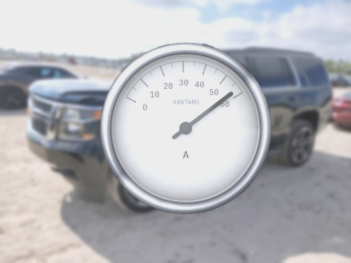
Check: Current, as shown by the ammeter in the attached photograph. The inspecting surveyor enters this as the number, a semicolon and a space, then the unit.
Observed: 57.5; A
